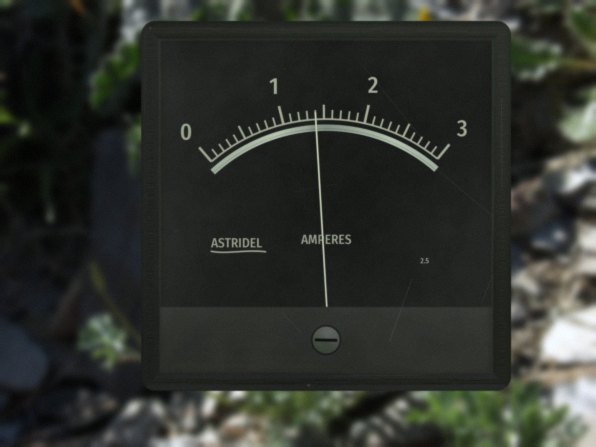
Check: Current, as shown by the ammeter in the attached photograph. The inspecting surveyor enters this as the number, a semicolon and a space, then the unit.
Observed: 1.4; A
